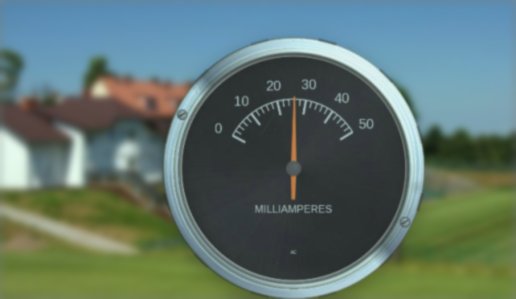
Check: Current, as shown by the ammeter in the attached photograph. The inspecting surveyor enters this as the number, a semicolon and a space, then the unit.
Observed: 26; mA
